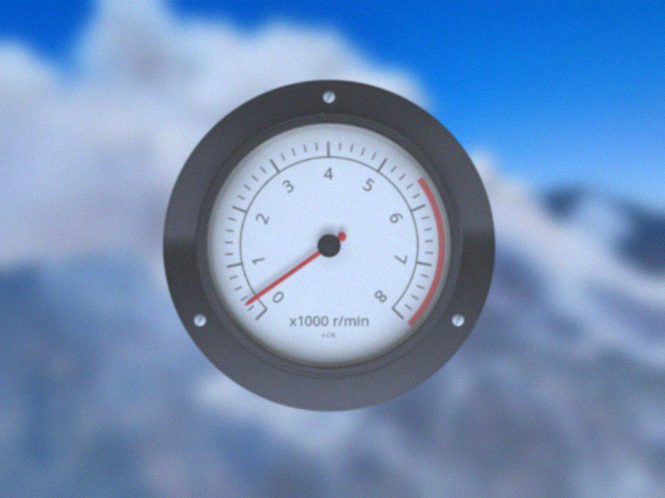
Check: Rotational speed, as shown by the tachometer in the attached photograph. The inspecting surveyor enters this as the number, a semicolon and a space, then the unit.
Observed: 300; rpm
